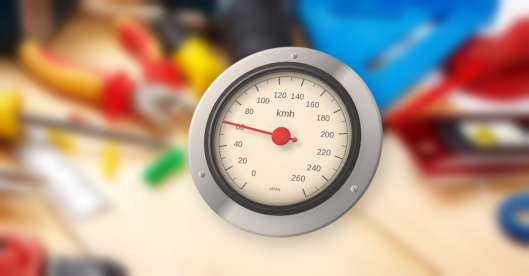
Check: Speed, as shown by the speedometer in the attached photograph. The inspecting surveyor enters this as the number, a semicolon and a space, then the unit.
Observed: 60; km/h
